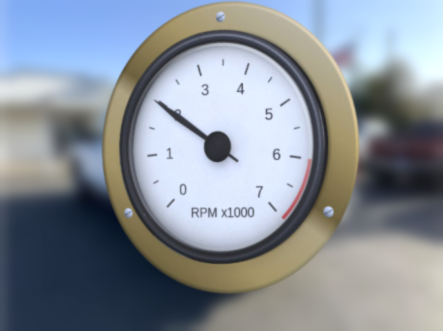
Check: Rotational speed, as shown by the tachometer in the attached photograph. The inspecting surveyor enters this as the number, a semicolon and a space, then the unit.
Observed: 2000; rpm
